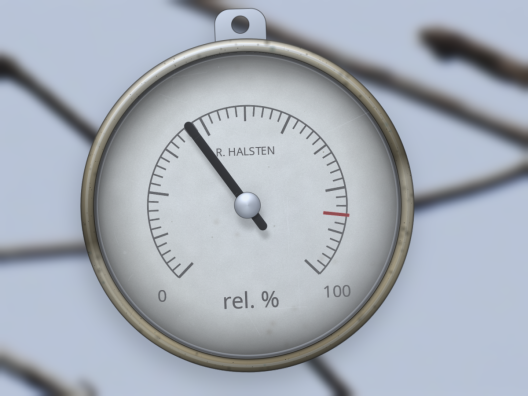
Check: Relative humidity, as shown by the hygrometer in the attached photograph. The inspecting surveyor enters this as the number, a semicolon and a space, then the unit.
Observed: 37; %
